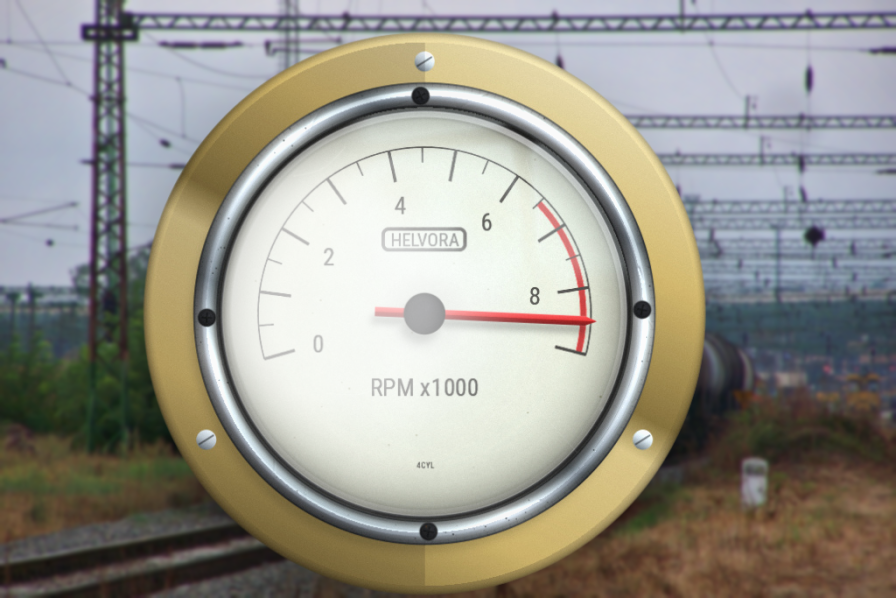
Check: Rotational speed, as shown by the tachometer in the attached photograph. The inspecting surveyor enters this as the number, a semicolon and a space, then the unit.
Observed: 8500; rpm
